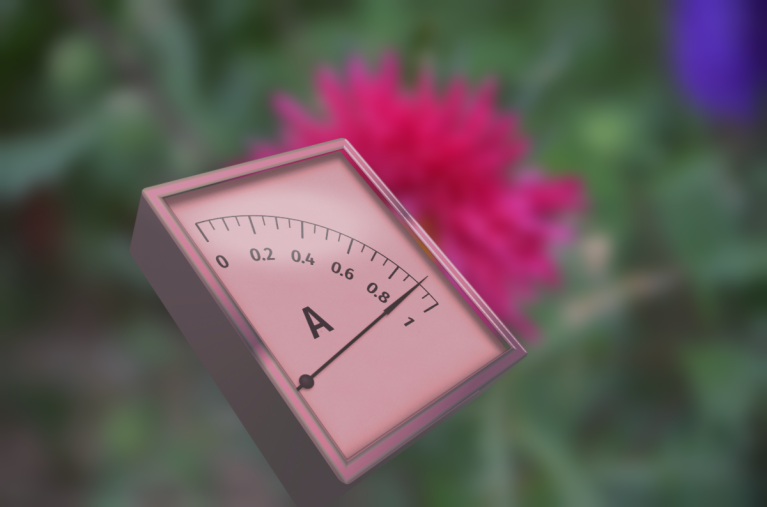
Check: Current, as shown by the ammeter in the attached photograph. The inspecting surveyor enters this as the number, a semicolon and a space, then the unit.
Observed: 0.9; A
